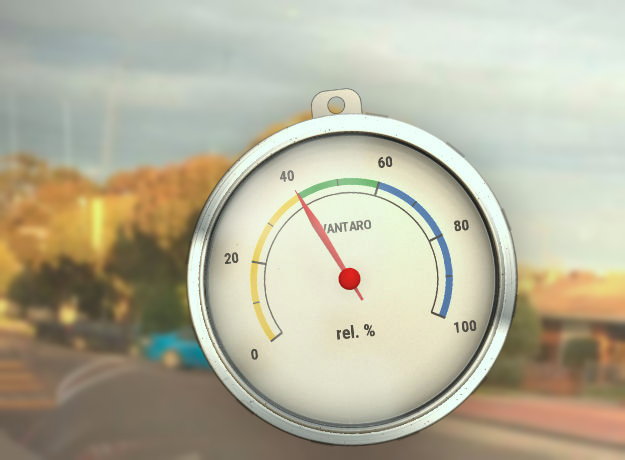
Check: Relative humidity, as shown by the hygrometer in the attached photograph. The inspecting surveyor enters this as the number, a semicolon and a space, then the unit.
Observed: 40; %
